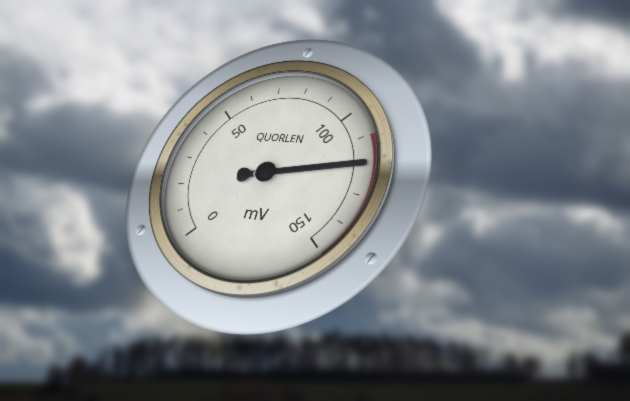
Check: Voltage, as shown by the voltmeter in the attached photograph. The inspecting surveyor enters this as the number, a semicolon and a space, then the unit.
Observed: 120; mV
